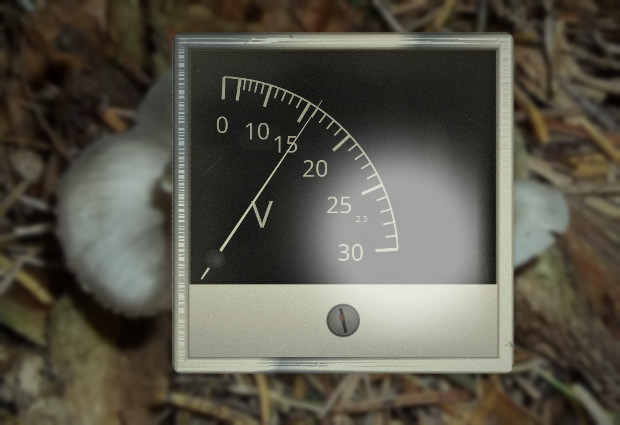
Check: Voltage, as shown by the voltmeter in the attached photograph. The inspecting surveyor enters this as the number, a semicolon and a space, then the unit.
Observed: 16; V
